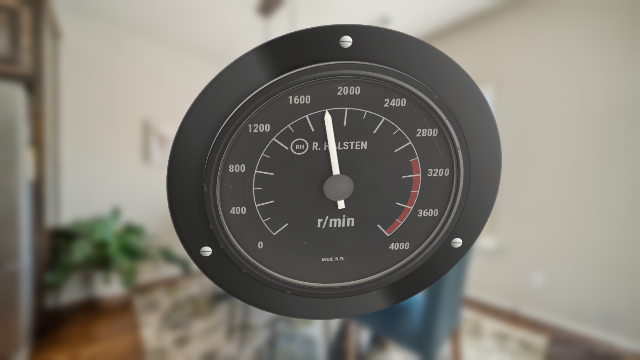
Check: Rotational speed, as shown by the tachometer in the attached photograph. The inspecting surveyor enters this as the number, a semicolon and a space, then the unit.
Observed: 1800; rpm
